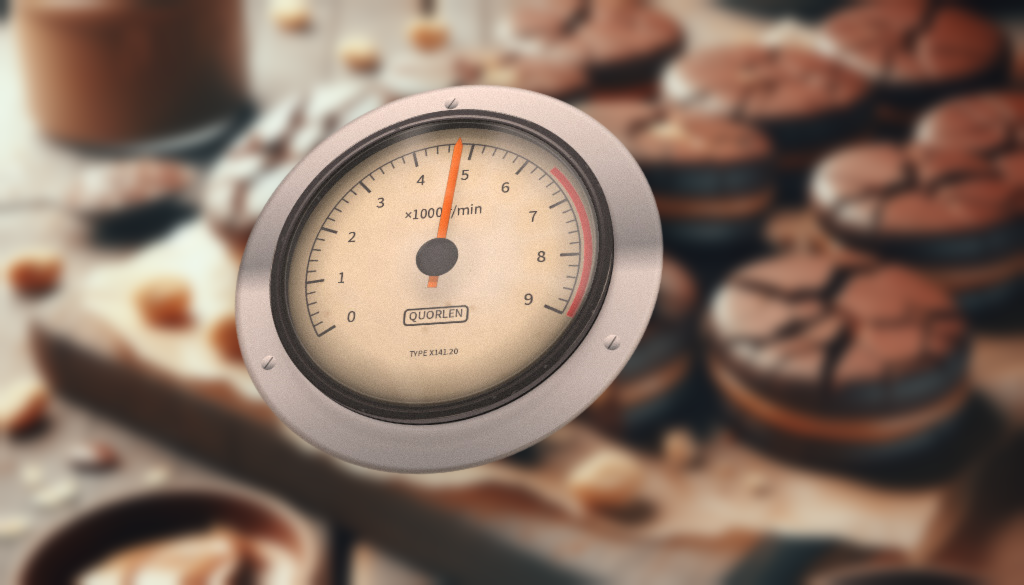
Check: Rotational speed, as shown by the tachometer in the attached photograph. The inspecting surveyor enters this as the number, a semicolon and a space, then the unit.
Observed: 4800; rpm
